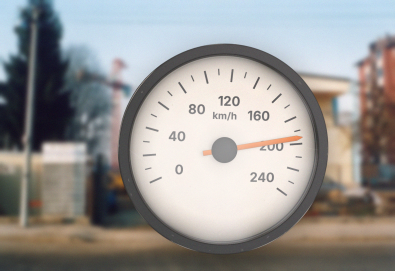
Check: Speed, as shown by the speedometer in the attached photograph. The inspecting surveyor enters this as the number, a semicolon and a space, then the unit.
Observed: 195; km/h
